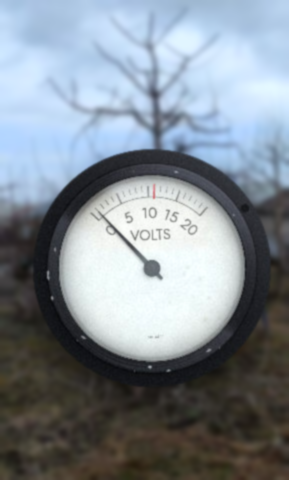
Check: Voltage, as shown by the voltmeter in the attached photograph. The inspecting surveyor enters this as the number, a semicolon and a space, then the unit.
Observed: 1; V
